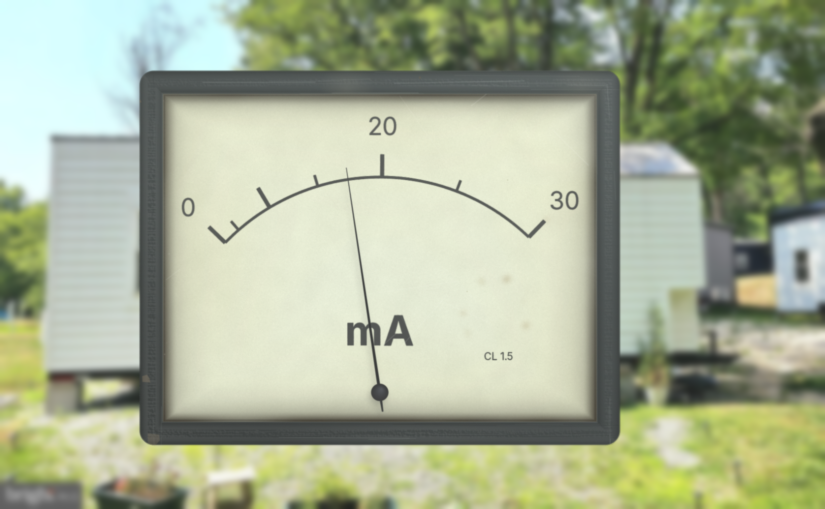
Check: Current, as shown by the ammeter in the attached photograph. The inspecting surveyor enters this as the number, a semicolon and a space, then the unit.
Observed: 17.5; mA
